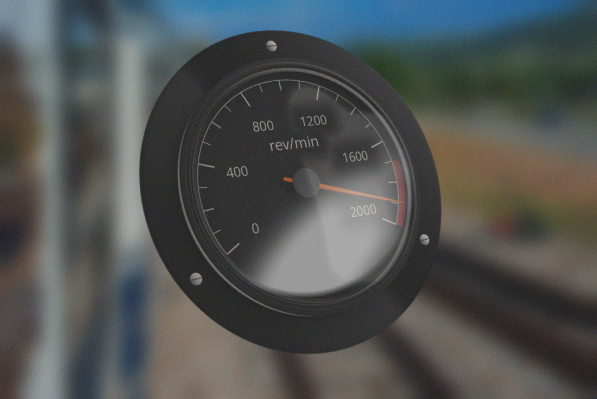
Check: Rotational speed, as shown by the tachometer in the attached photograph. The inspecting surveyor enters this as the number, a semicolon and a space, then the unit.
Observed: 1900; rpm
